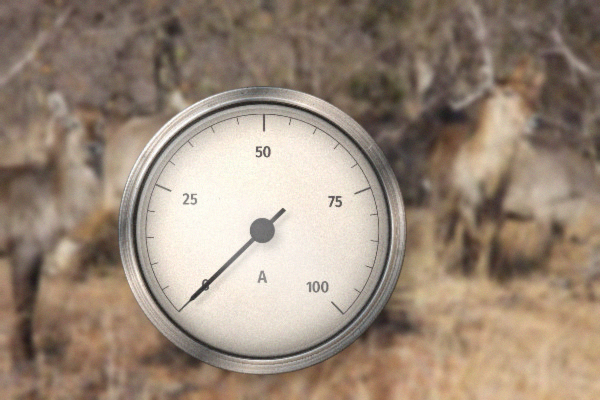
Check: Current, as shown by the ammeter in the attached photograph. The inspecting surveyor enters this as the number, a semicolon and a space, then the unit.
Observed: 0; A
